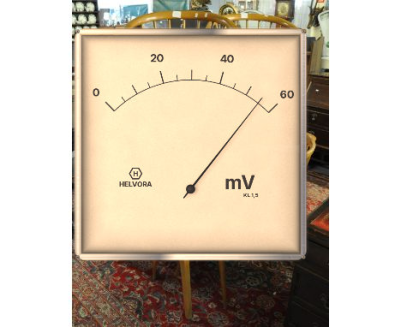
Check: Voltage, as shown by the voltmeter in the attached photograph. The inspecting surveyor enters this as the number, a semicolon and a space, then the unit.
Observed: 55; mV
